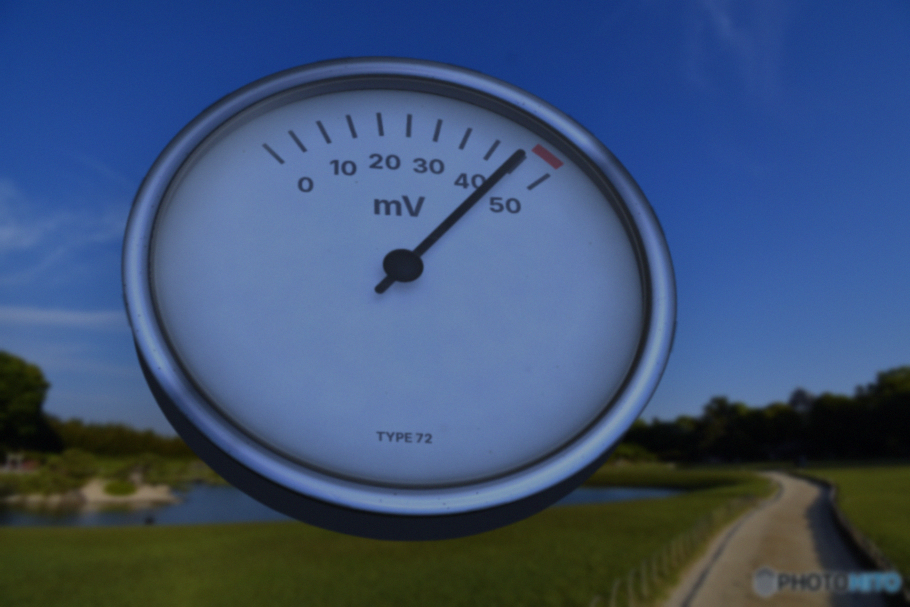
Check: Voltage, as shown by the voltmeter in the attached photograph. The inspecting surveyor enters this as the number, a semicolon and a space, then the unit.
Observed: 45; mV
